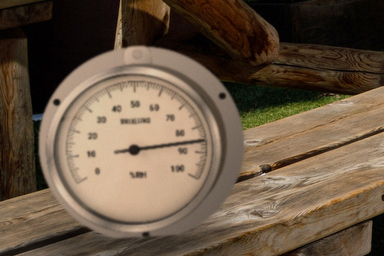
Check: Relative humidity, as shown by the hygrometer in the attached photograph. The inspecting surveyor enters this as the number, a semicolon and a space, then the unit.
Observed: 85; %
